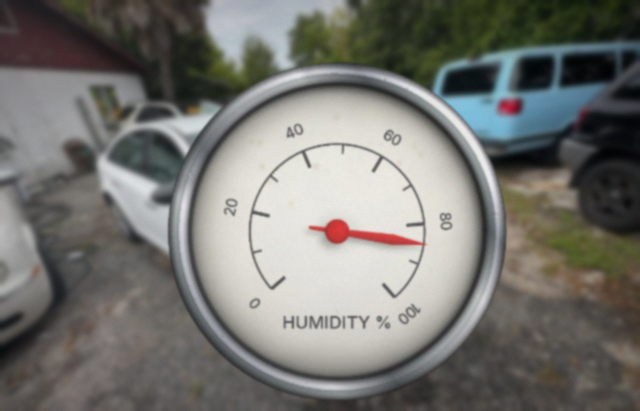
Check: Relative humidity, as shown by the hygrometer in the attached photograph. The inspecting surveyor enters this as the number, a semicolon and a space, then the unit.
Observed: 85; %
